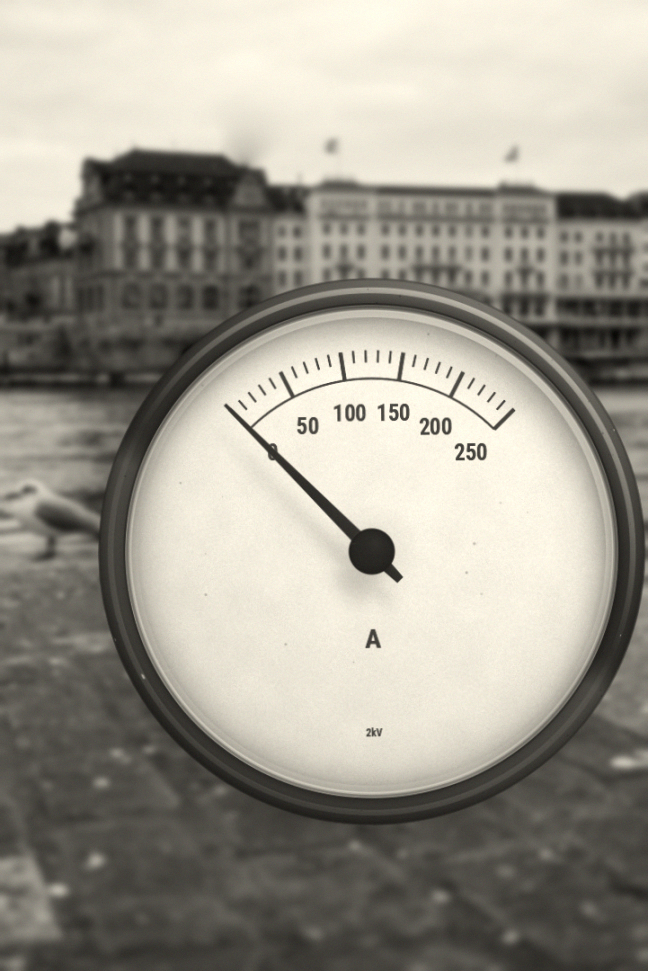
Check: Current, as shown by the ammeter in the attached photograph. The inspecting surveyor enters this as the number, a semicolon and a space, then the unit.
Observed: 0; A
